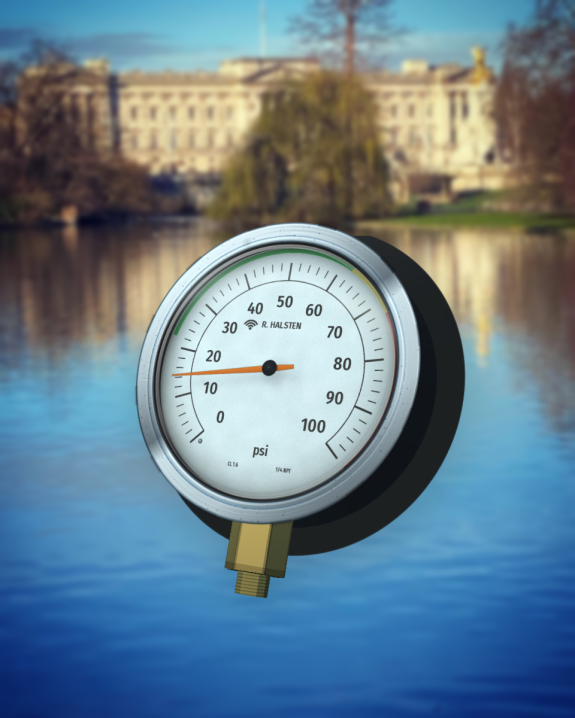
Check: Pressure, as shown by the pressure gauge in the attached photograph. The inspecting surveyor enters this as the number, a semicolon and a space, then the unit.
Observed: 14; psi
